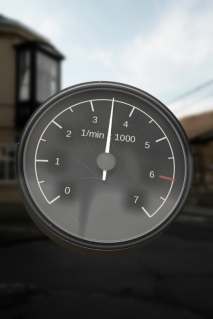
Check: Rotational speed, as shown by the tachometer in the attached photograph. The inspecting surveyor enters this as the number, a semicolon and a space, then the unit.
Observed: 3500; rpm
